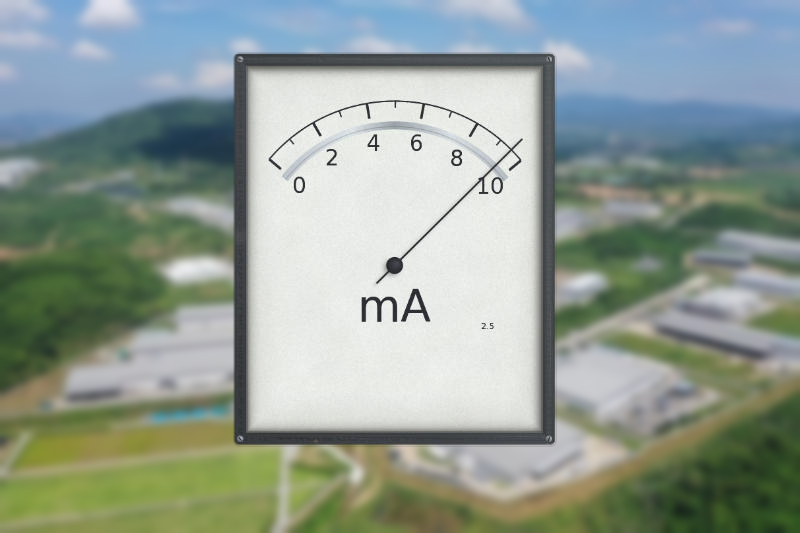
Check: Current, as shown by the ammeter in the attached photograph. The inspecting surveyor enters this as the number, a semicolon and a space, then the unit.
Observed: 9.5; mA
